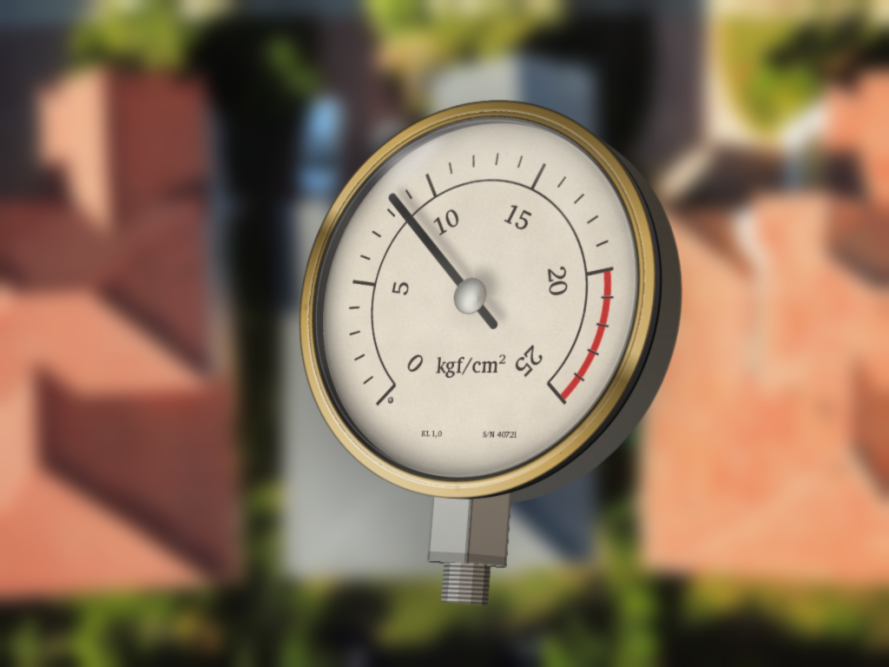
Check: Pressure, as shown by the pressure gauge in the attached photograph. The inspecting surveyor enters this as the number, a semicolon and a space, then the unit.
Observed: 8.5; kg/cm²
